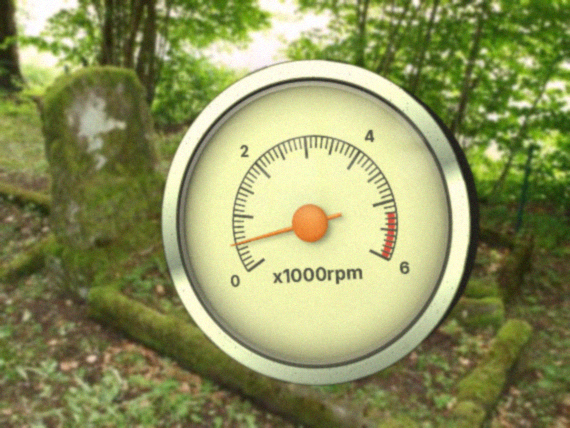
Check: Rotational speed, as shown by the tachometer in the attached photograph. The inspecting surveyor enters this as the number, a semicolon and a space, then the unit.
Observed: 500; rpm
